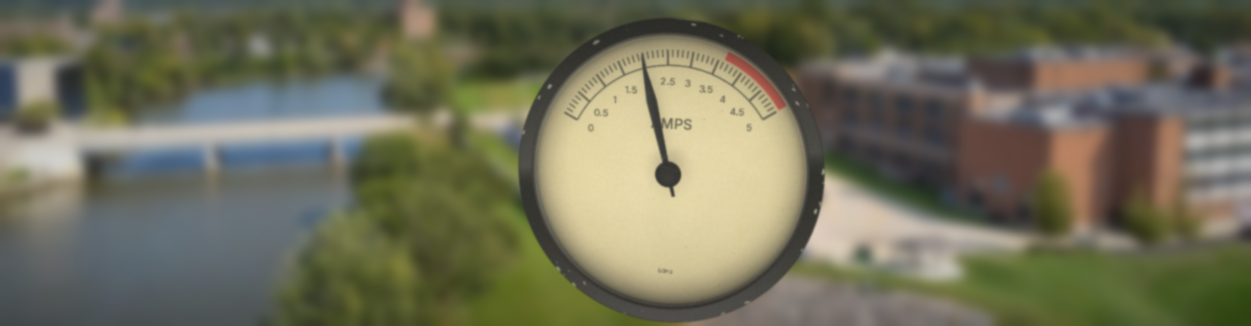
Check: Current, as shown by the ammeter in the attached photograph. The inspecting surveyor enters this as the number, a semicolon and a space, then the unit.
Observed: 2; A
